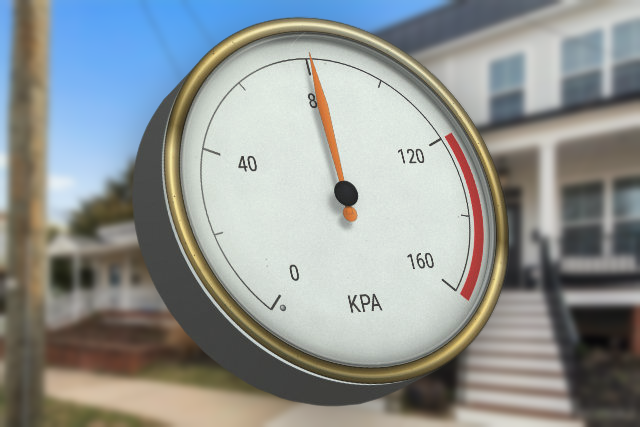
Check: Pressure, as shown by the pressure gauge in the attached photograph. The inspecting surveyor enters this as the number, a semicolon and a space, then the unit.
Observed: 80; kPa
